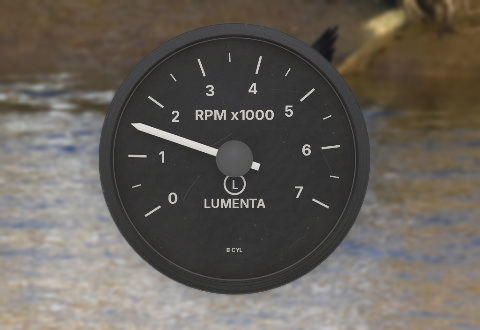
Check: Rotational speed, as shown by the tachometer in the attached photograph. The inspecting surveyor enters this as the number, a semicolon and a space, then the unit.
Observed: 1500; rpm
